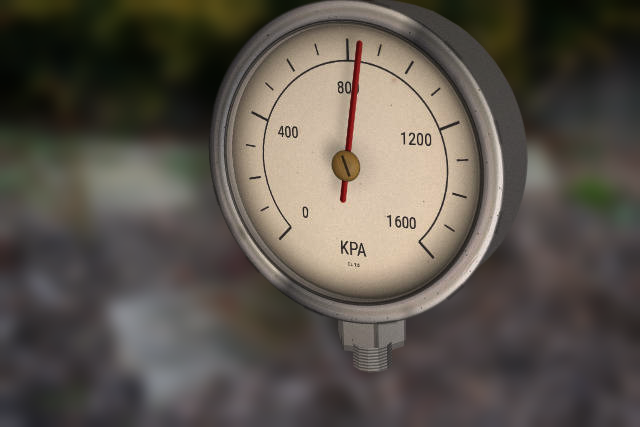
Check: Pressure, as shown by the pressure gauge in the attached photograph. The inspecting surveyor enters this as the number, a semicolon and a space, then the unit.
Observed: 850; kPa
